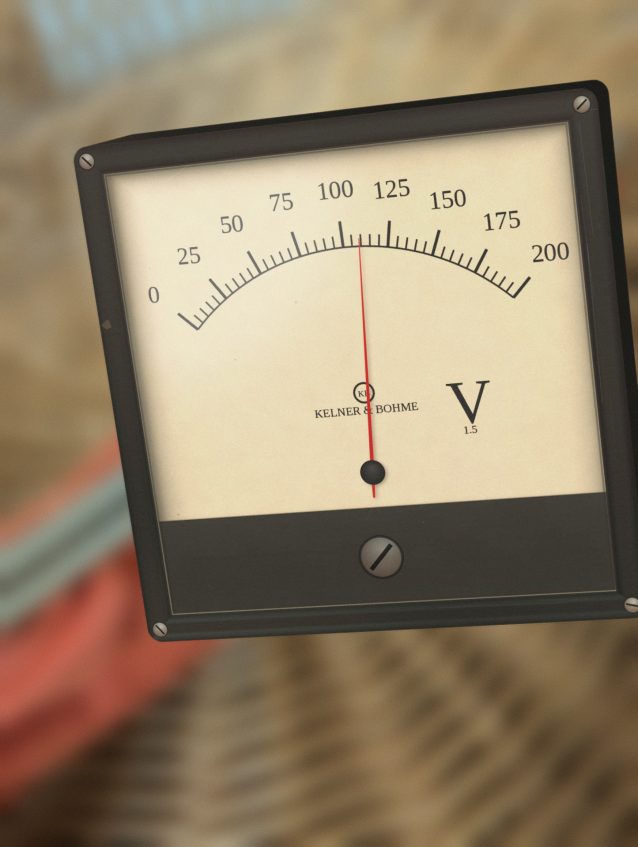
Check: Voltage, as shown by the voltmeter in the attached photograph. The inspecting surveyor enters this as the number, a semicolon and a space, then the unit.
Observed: 110; V
